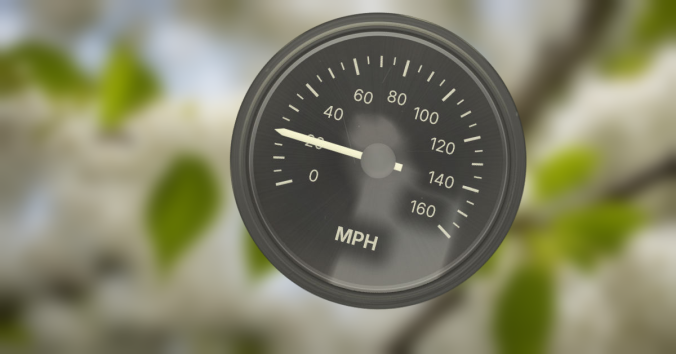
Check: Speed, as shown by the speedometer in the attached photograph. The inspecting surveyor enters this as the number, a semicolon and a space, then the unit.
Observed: 20; mph
